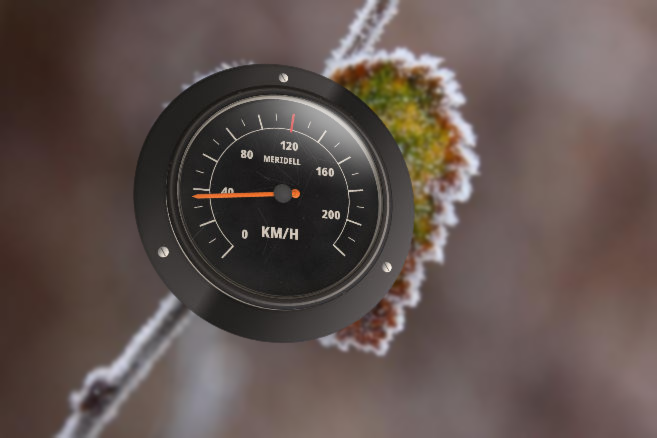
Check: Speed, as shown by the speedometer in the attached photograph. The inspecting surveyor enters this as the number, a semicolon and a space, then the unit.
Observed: 35; km/h
